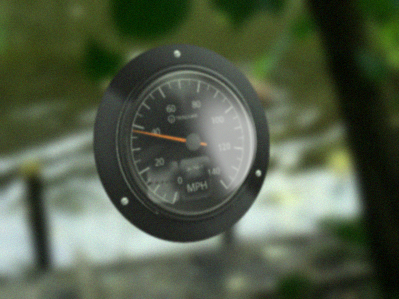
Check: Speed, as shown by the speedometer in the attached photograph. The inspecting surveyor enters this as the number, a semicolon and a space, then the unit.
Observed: 37.5; mph
